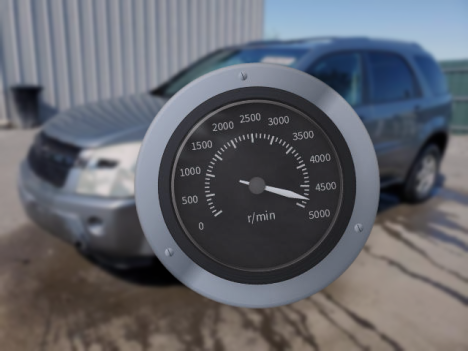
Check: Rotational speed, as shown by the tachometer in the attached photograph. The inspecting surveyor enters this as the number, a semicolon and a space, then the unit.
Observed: 4800; rpm
